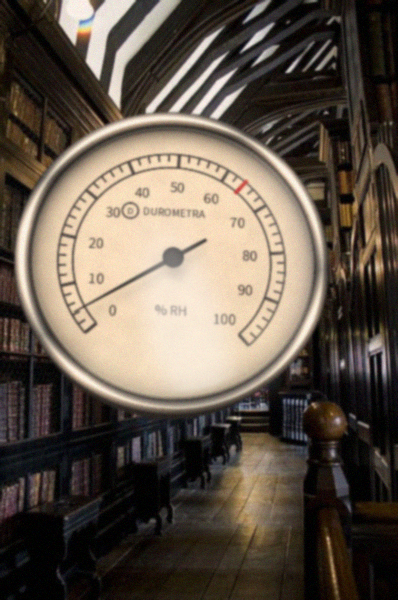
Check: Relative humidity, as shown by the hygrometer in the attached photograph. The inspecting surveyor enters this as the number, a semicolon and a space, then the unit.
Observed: 4; %
